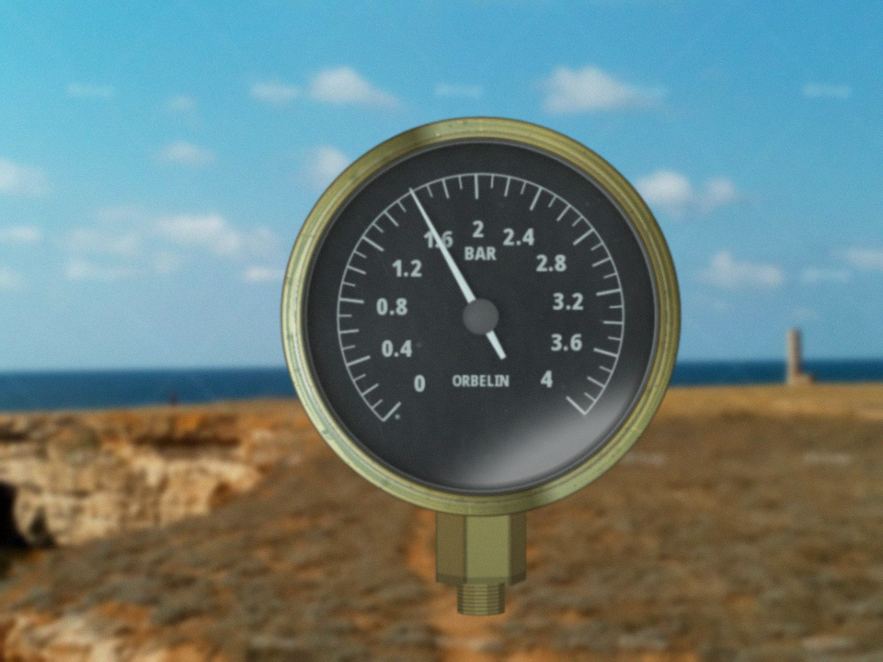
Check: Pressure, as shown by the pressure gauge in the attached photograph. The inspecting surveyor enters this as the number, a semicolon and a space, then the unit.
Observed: 1.6; bar
